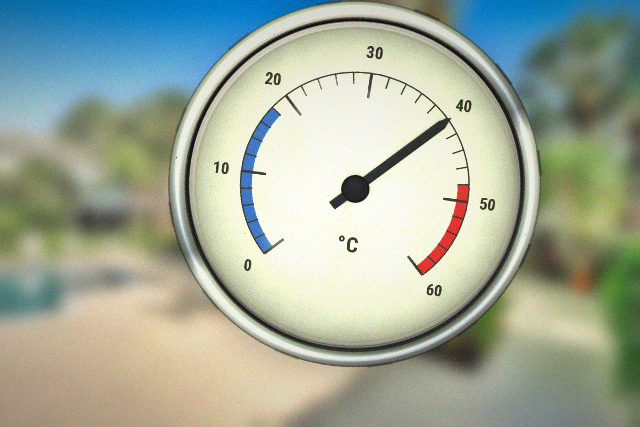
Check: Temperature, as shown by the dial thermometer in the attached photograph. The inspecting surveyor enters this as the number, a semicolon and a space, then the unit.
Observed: 40; °C
